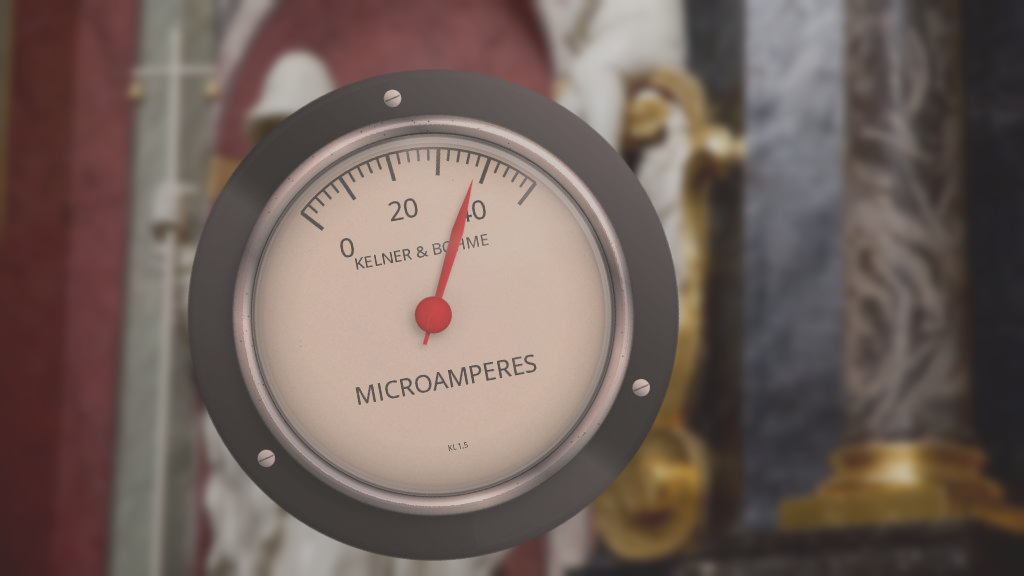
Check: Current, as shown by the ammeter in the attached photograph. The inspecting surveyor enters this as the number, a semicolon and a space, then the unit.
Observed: 38; µA
